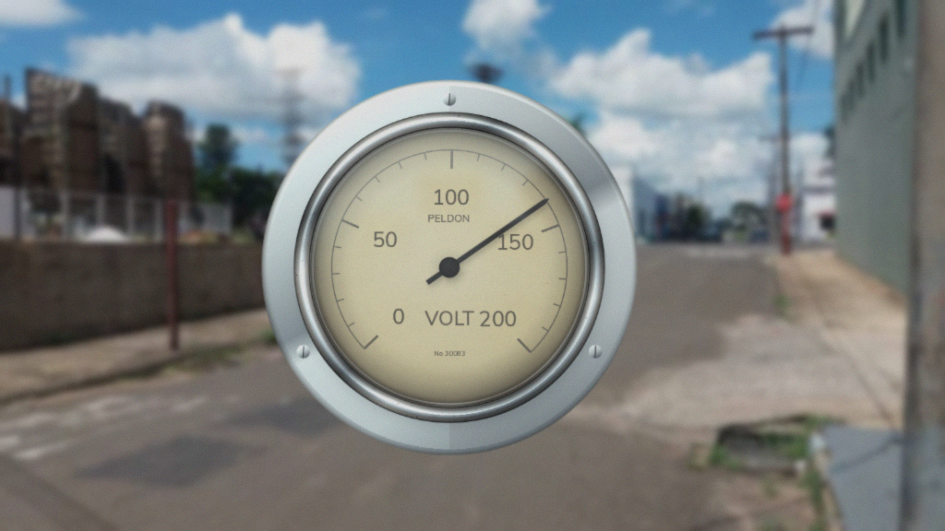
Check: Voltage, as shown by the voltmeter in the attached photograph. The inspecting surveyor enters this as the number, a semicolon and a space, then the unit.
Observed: 140; V
